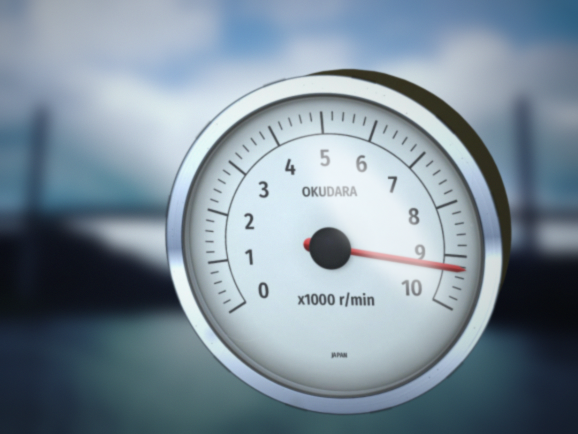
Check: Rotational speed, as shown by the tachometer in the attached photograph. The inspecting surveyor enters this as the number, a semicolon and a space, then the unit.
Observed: 9200; rpm
